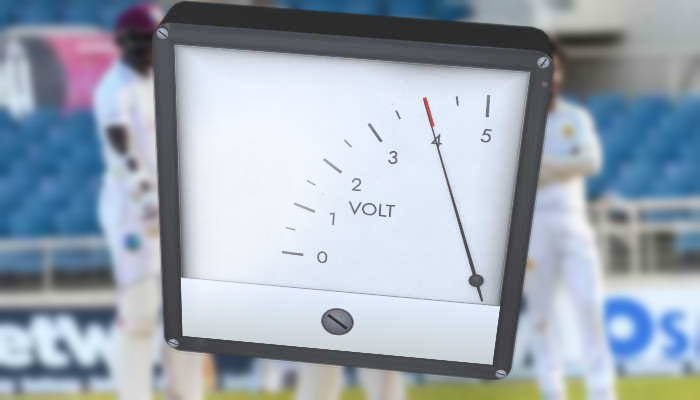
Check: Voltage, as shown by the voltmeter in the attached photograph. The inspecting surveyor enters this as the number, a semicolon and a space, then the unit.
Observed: 4; V
